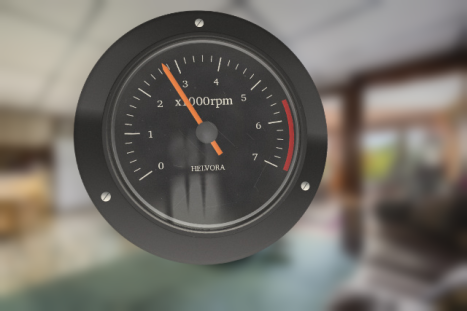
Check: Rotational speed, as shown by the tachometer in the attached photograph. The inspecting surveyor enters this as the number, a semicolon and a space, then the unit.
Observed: 2700; rpm
